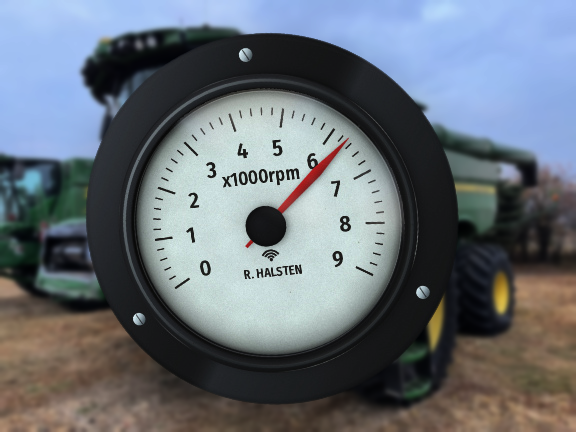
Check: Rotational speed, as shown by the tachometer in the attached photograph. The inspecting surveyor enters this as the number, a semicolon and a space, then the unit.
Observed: 6300; rpm
